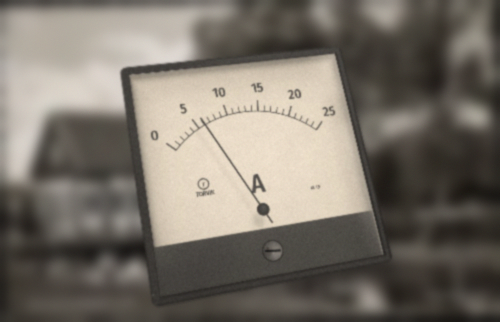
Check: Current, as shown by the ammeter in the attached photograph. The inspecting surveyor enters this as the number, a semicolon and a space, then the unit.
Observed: 6; A
